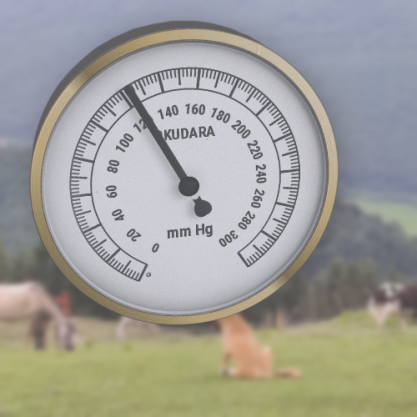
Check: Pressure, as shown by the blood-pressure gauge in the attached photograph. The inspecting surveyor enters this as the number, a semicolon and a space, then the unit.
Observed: 124; mmHg
